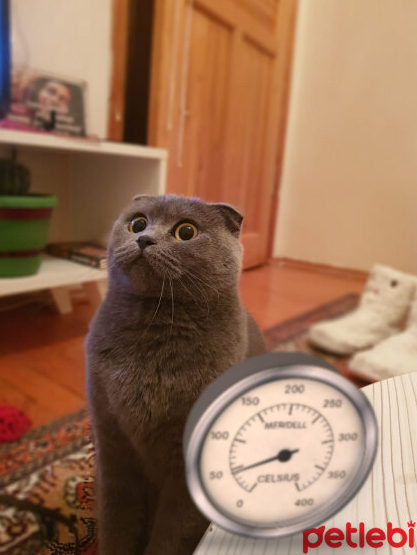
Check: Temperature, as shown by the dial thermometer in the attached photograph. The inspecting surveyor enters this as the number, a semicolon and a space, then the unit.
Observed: 50; °C
